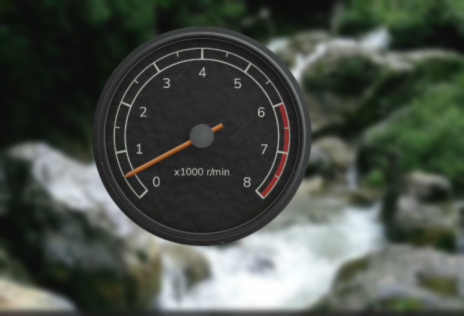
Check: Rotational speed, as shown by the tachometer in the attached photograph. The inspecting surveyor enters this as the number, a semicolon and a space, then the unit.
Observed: 500; rpm
